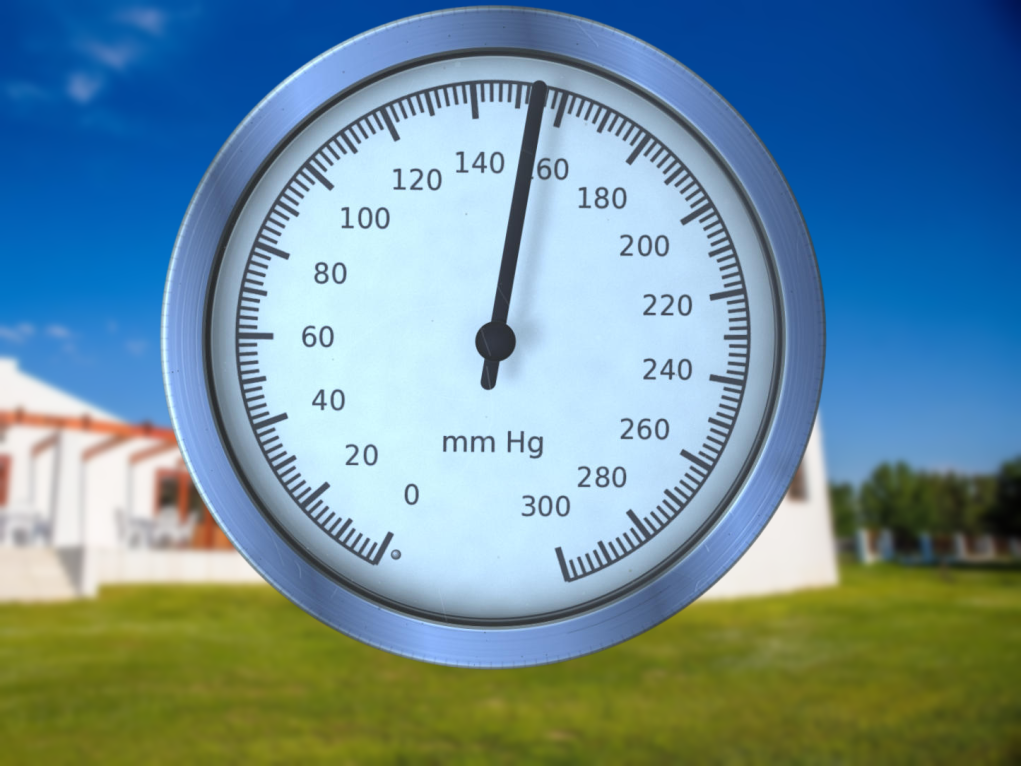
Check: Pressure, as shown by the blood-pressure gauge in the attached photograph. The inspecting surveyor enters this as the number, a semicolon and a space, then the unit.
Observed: 154; mmHg
